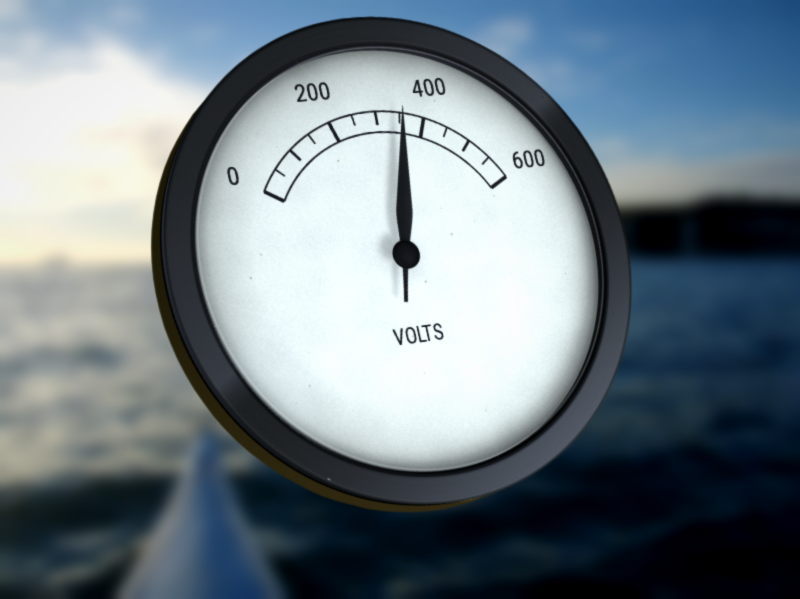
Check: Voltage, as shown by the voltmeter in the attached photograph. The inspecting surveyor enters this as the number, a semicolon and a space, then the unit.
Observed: 350; V
